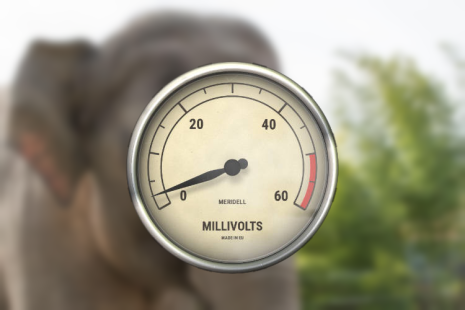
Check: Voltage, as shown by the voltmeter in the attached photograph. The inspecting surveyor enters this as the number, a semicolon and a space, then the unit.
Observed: 2.5; mV
